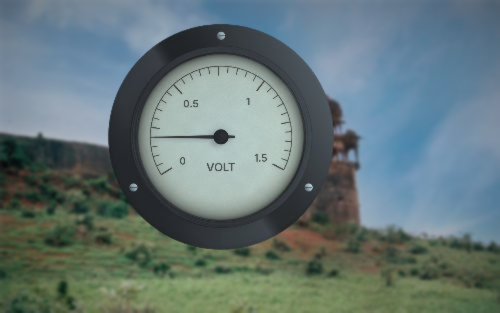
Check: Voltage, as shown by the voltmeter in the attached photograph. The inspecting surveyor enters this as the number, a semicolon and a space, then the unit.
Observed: 0.2; V
